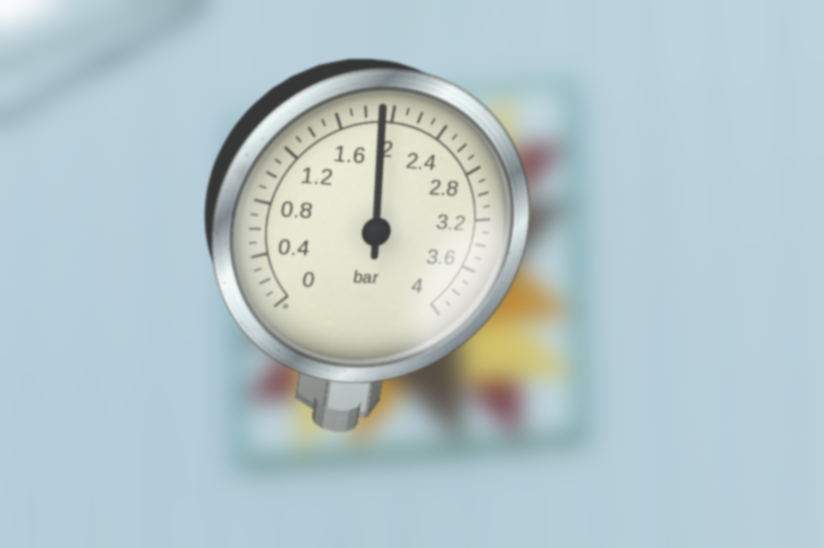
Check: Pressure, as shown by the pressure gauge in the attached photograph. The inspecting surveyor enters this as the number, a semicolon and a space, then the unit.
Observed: 1.9; bar
